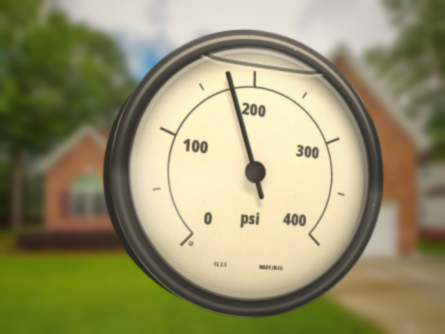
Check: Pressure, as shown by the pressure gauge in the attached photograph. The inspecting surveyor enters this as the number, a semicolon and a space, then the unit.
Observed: 175; psi
